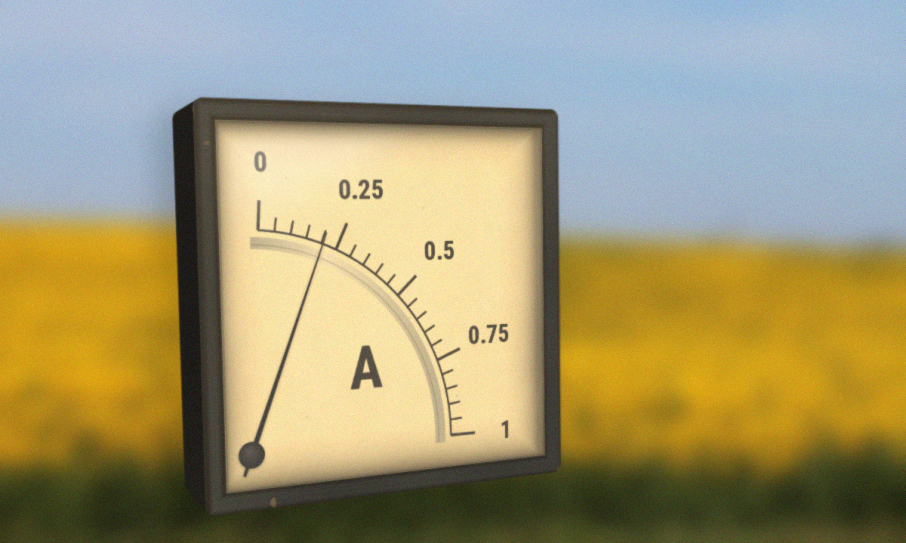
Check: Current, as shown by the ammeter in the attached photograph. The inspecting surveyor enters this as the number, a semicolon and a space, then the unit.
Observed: 0.2; A
